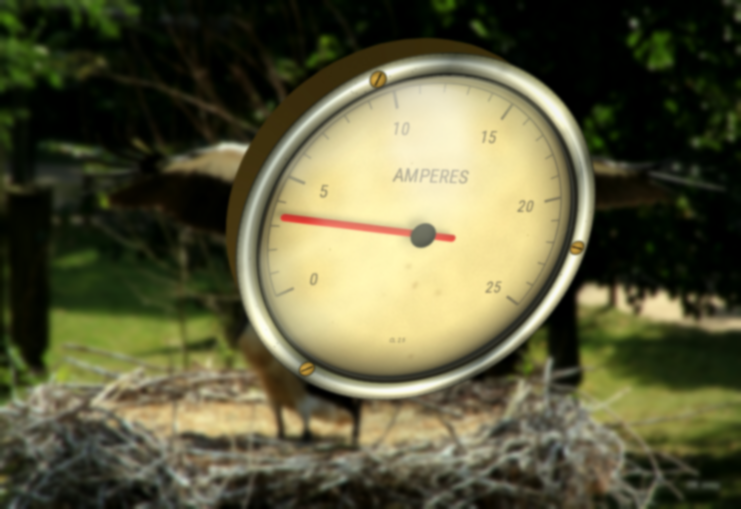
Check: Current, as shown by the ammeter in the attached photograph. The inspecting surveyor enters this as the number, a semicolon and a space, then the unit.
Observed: 3.5; A
